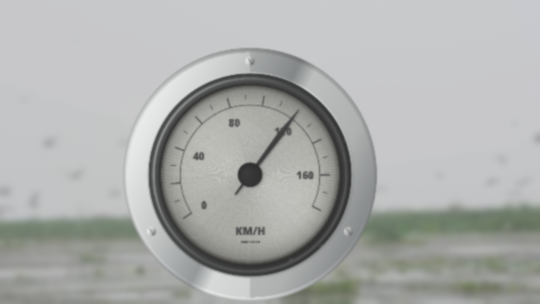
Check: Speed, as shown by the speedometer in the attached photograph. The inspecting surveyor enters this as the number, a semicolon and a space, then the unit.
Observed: 120; km/h
